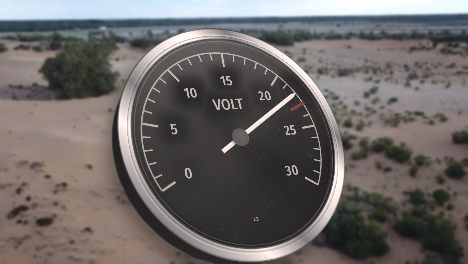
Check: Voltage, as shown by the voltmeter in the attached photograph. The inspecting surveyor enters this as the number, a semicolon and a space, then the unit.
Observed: 22; V
